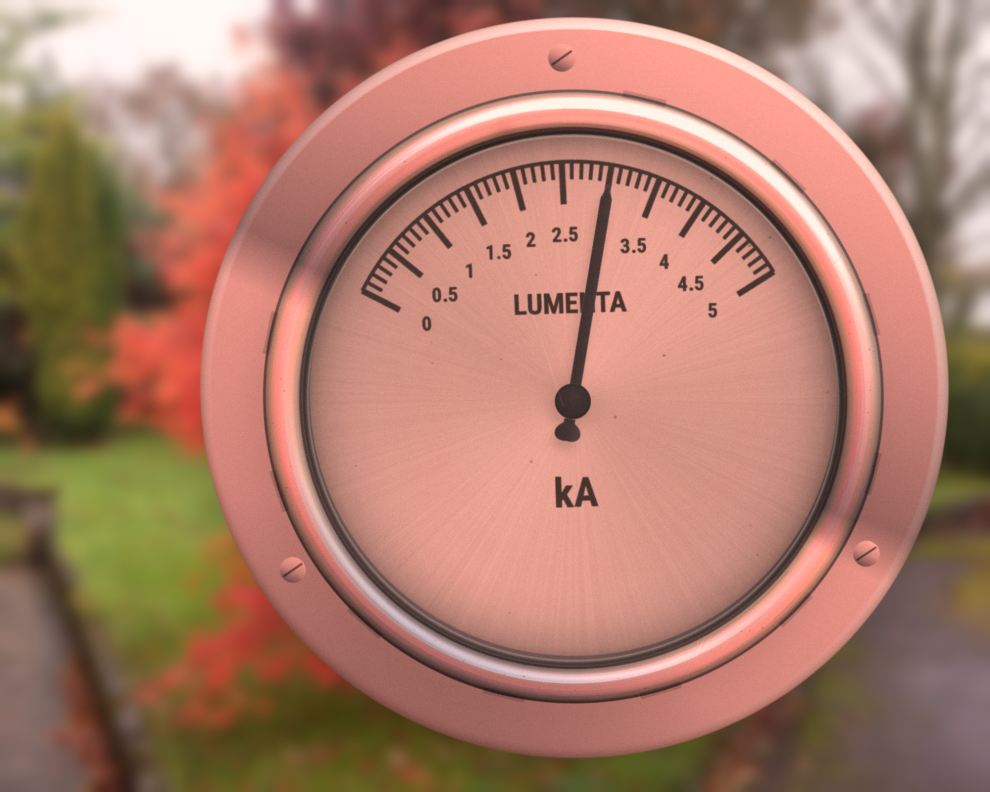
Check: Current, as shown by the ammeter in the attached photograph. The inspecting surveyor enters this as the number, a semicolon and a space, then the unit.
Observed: 3; kA
